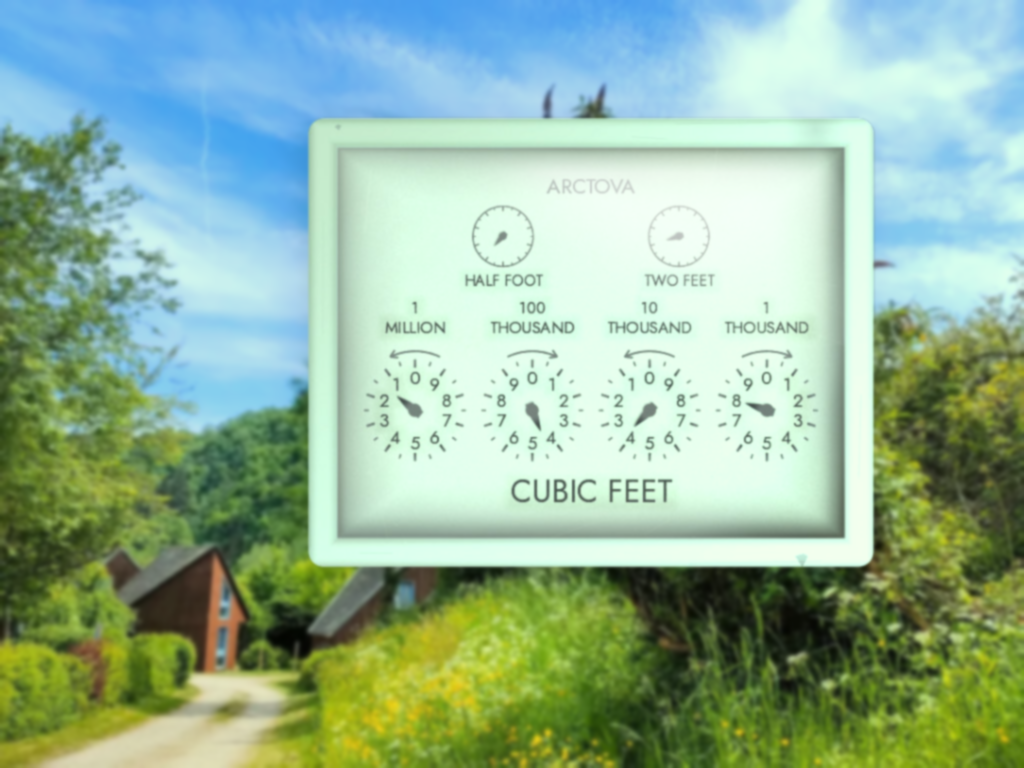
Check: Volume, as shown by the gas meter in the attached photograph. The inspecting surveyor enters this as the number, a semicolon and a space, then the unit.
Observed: 143800; ft³
